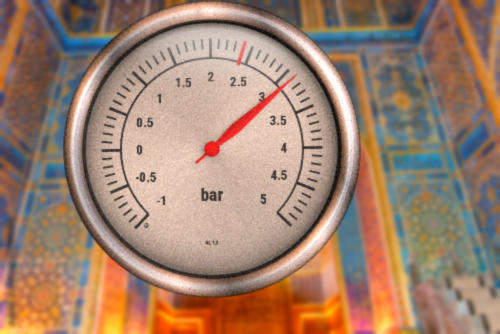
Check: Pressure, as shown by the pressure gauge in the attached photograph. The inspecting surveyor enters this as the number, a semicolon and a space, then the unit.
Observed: 3.1; bar
